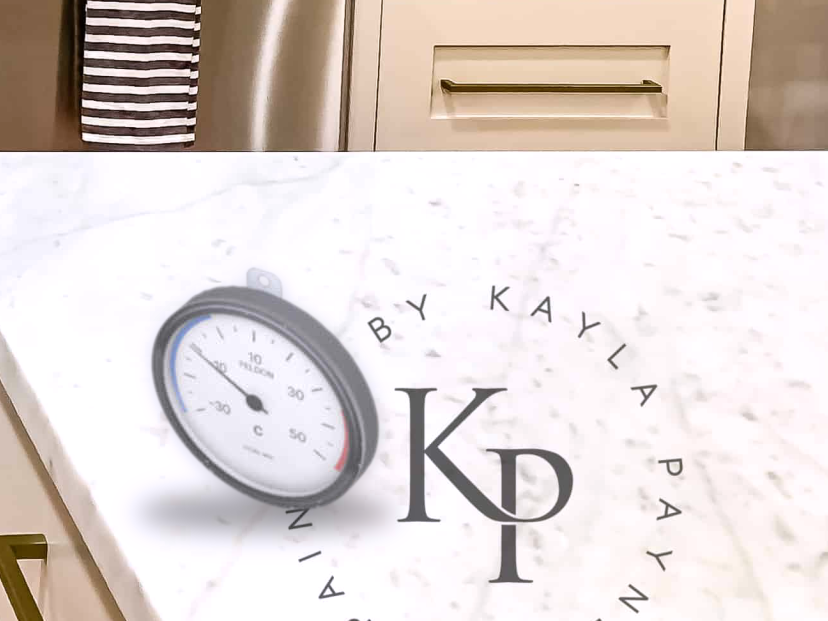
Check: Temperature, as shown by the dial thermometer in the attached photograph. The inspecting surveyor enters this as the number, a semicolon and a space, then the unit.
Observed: -10; °C
